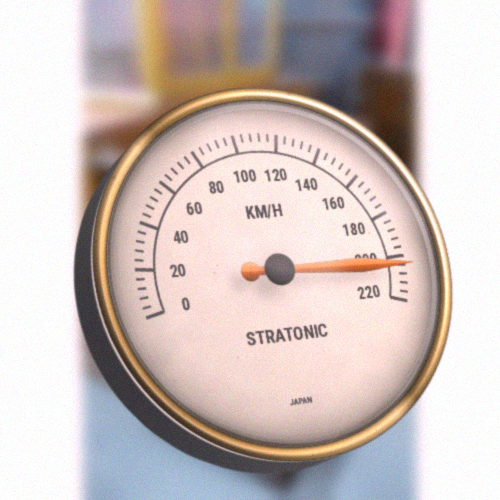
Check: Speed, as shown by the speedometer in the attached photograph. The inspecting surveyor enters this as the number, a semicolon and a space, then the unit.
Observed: 204; km/h
